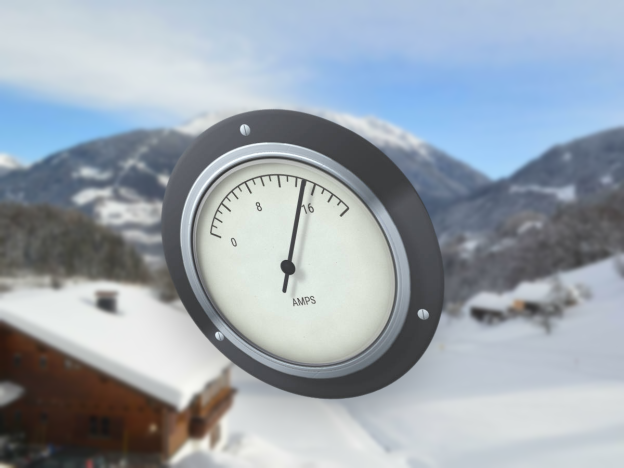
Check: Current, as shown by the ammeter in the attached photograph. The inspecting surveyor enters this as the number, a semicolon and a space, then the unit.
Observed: 15; A
